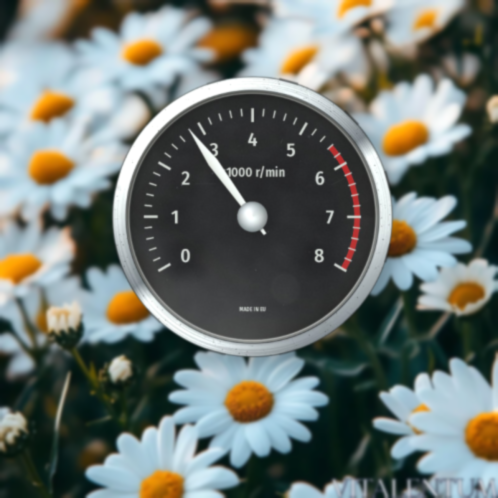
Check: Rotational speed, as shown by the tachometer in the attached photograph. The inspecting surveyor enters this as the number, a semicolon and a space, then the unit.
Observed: 2800; rpm
